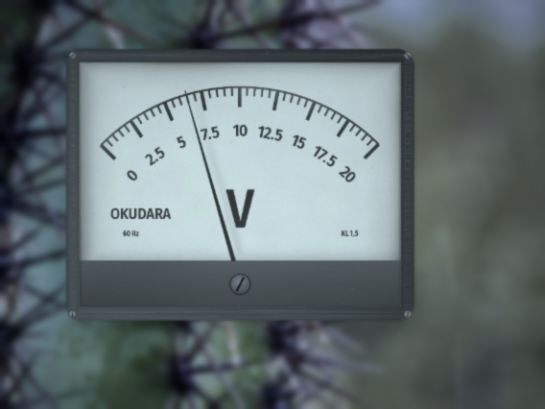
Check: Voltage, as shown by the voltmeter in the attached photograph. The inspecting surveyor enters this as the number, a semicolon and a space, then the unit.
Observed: 6.5; V
